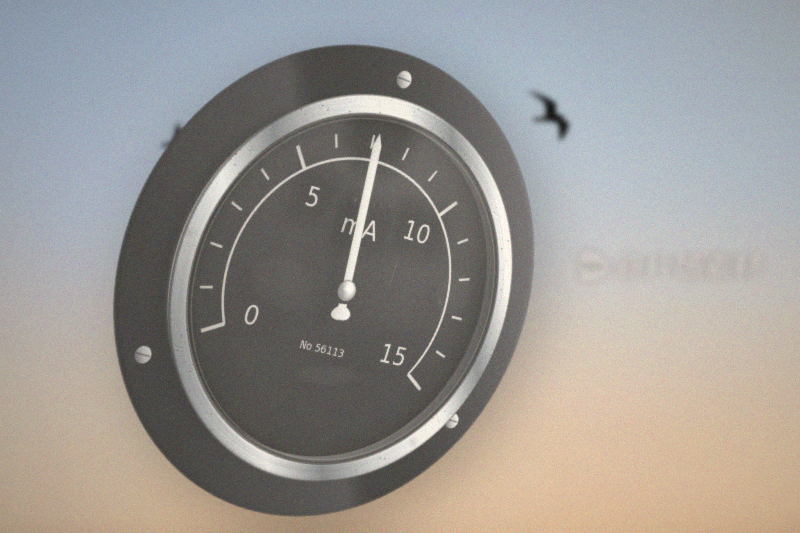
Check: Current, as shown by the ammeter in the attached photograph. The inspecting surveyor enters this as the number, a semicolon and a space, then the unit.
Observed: 7; mA
